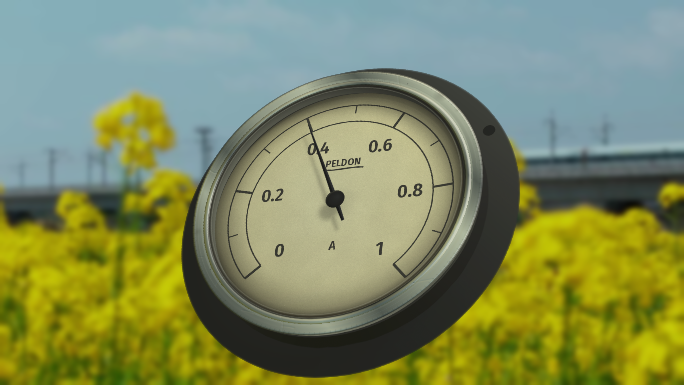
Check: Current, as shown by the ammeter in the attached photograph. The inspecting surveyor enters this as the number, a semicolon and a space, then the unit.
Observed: 0.4; A
